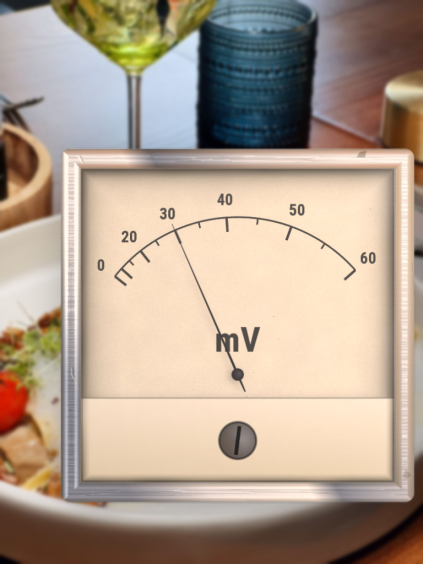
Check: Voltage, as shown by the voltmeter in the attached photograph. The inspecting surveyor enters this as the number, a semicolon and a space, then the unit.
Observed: 30; mV
